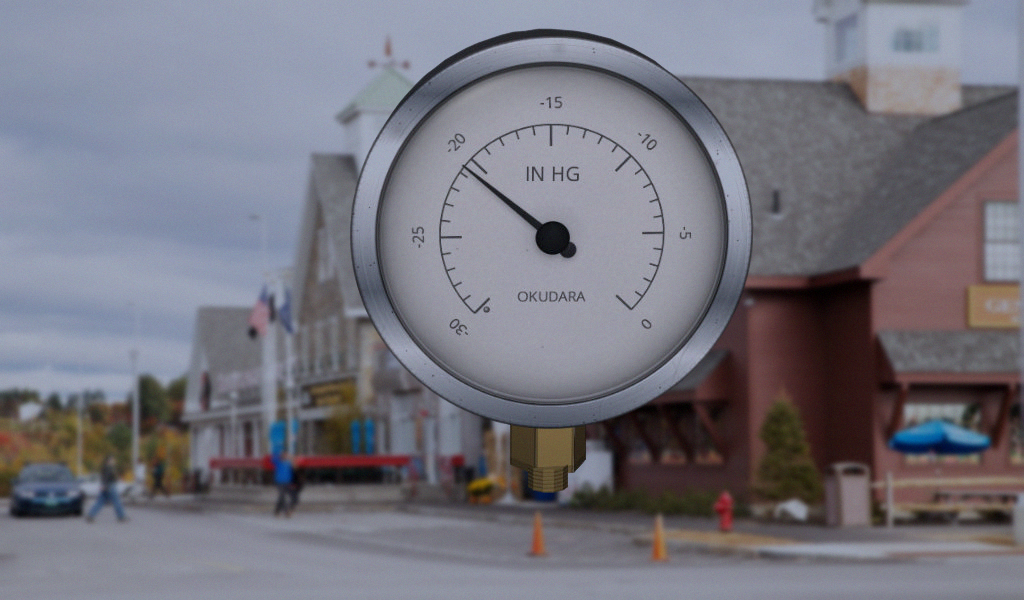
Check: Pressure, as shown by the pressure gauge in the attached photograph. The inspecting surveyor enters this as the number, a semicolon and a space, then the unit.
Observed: -20.5; inHg
